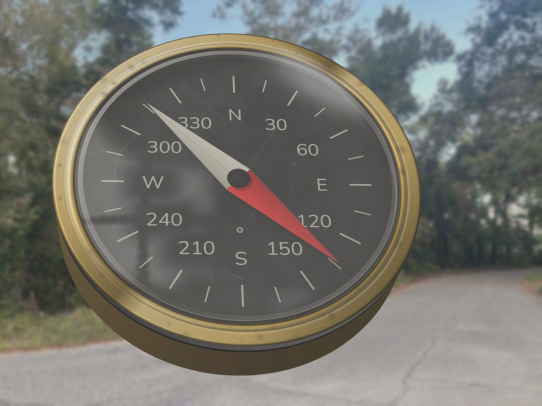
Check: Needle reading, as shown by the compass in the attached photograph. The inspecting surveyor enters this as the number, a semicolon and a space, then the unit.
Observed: 135; °
